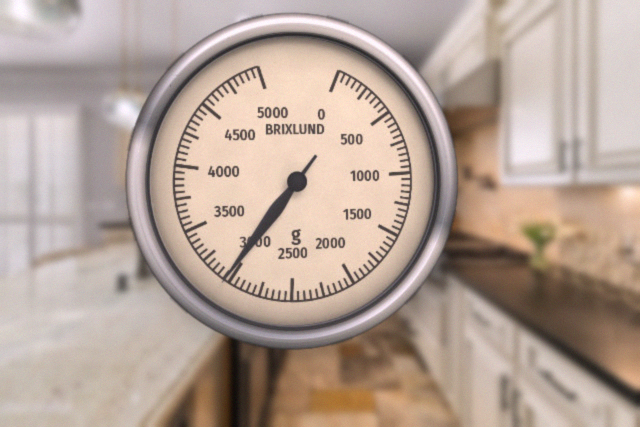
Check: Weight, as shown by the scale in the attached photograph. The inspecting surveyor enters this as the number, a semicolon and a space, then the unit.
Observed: 3050; g
